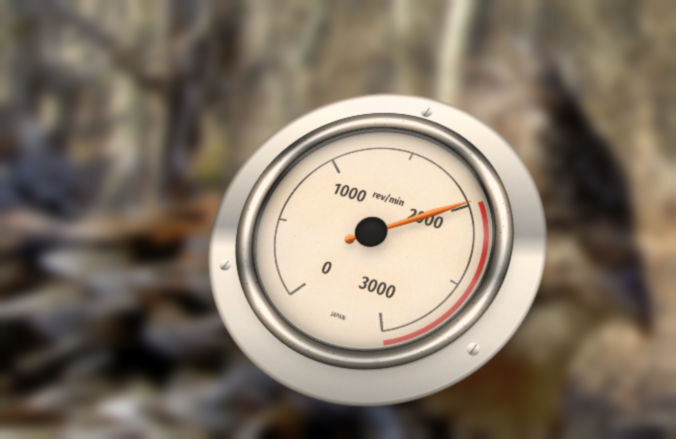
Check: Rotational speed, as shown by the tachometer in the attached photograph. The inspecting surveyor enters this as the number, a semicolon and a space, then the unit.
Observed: 2000; rpm
